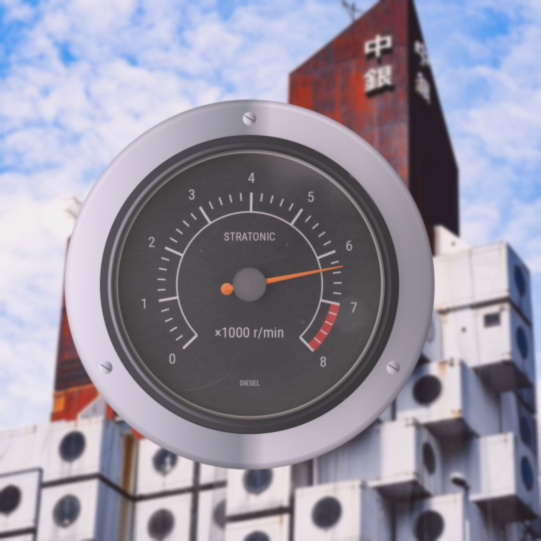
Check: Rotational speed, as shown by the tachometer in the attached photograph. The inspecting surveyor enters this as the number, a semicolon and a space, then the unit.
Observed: 6300; rpm
